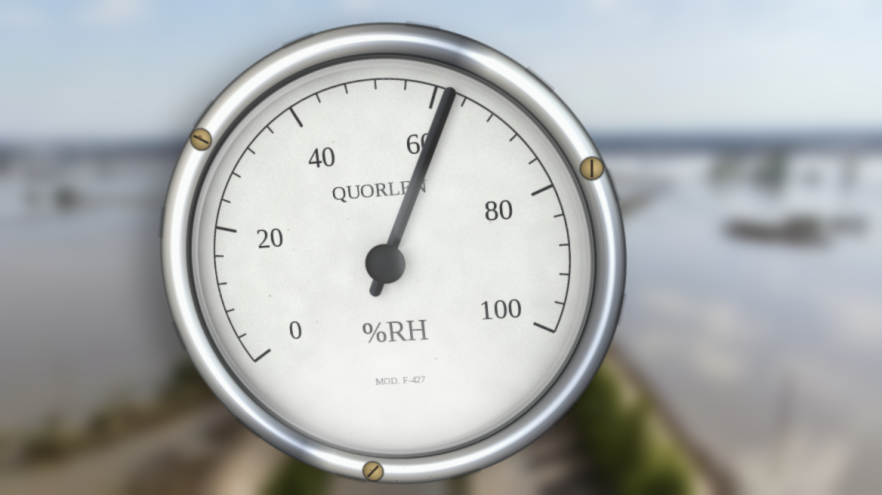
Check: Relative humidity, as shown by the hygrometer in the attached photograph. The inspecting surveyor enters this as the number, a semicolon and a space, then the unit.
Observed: 62; %
